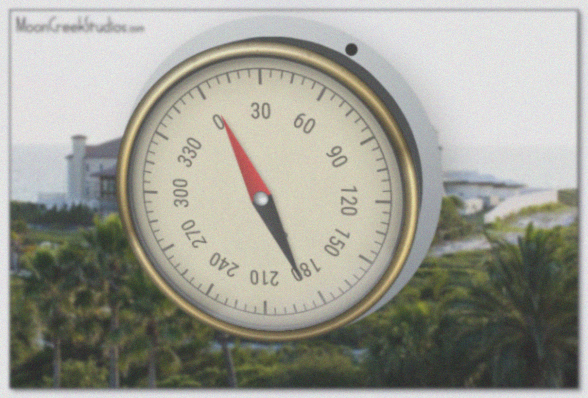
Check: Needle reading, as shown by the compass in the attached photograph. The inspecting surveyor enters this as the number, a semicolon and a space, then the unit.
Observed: 5; °
